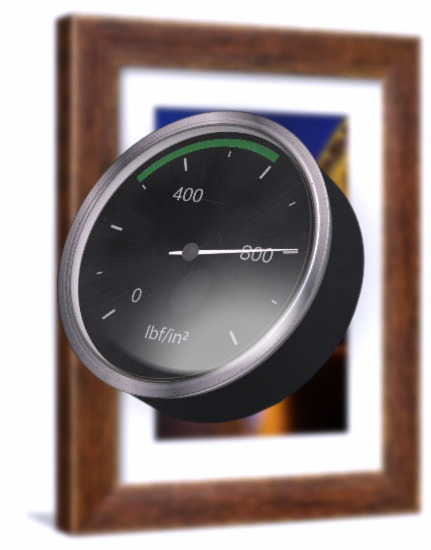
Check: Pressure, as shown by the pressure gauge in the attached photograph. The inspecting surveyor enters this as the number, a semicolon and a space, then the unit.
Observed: 800; psi
